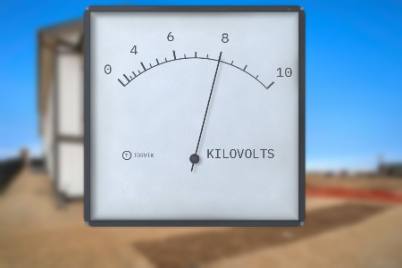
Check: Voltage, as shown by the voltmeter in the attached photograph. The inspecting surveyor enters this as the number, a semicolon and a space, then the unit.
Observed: 8; kV
